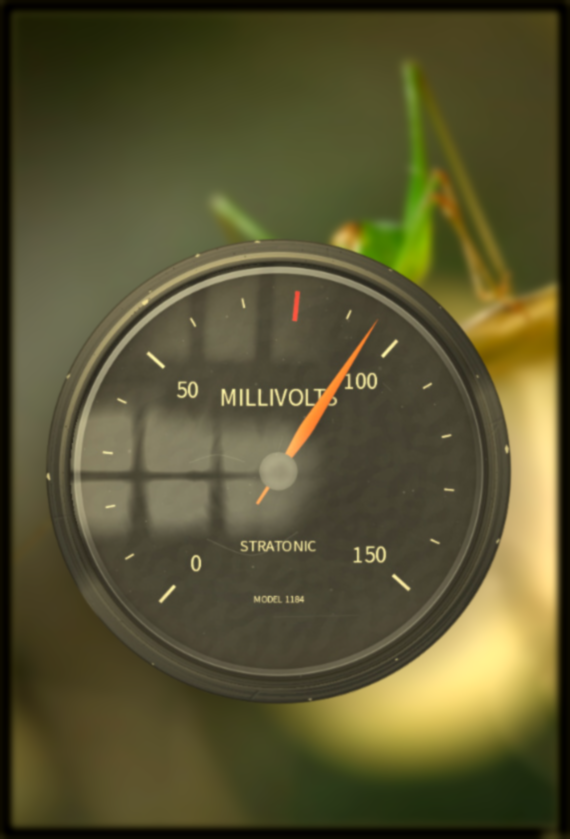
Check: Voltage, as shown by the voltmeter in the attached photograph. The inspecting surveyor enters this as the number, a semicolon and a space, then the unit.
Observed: 95; mV
